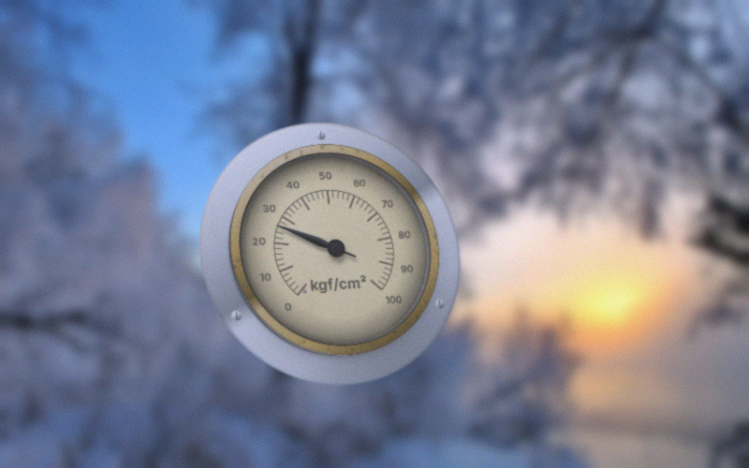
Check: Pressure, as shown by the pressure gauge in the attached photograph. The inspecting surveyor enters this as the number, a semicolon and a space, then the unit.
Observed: 26; kg/cm²
